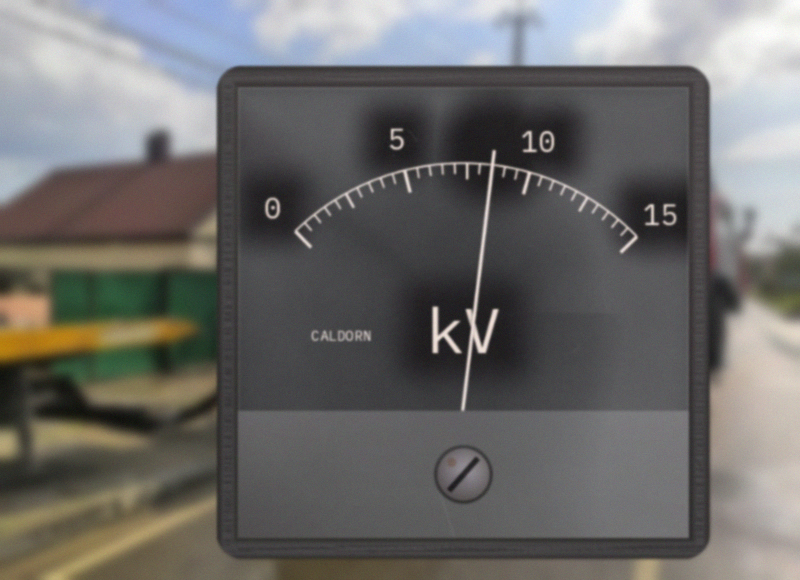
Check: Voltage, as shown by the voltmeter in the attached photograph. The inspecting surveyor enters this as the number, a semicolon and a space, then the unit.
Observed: 8.5; kV
